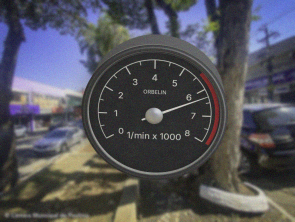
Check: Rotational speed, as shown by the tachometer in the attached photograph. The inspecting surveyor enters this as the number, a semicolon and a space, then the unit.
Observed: 6250; rpm
